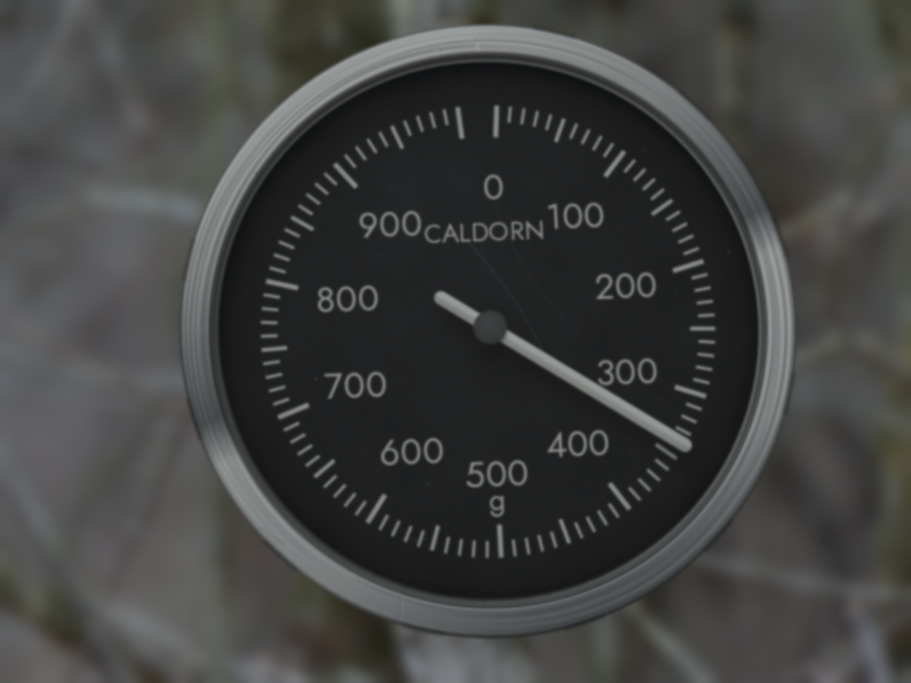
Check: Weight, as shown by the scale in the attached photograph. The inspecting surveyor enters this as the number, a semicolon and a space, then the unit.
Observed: 340; g
